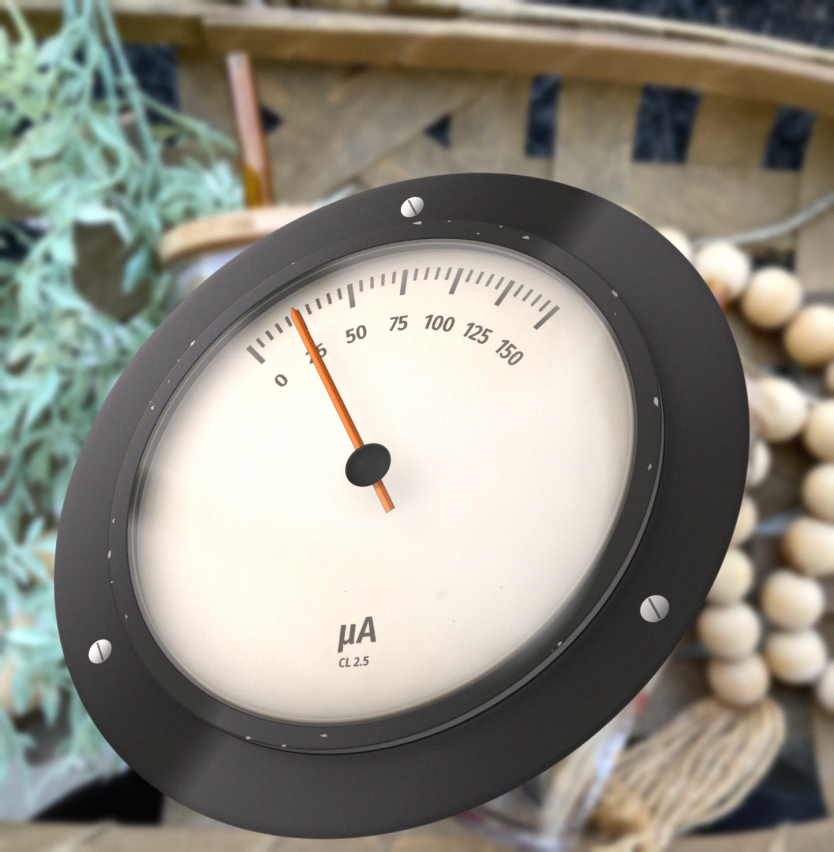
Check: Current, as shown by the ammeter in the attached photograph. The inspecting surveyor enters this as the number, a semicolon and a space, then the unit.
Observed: 25; µA
